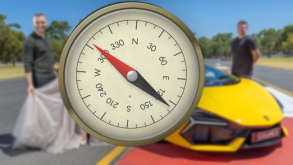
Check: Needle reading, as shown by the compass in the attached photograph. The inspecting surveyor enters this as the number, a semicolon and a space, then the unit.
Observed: 305; °
